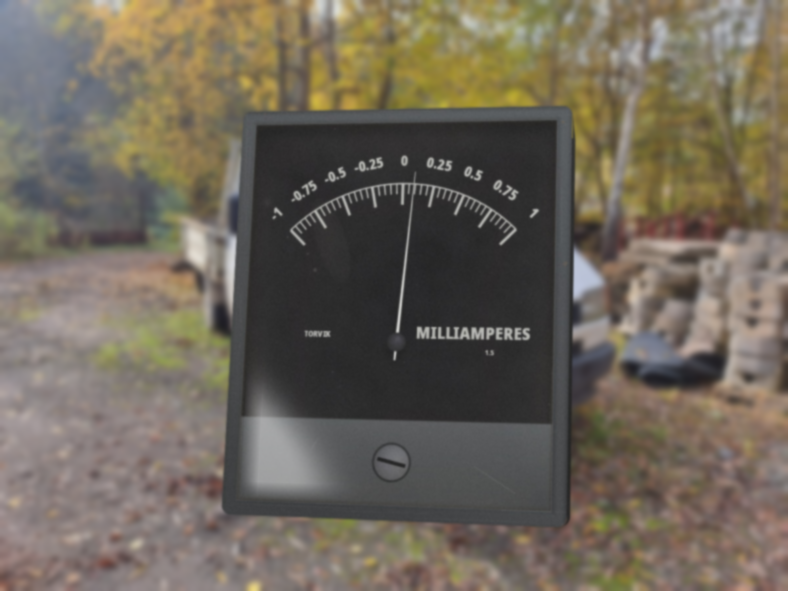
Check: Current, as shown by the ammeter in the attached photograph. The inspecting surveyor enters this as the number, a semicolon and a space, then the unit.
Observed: 0.1; mA
